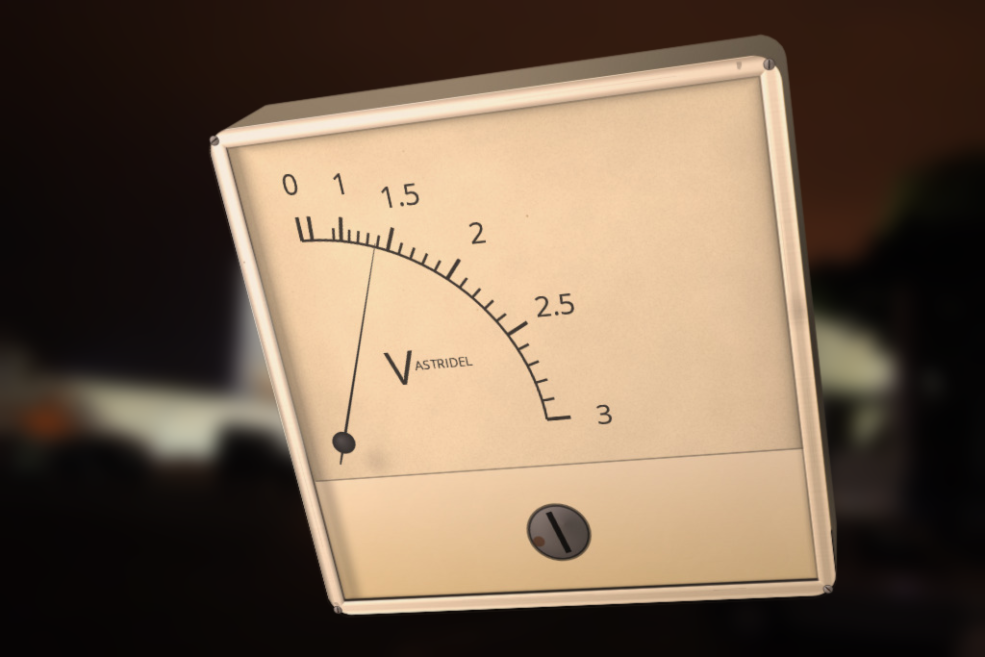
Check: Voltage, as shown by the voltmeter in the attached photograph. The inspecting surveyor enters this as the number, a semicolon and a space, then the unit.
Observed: 1.4; V
